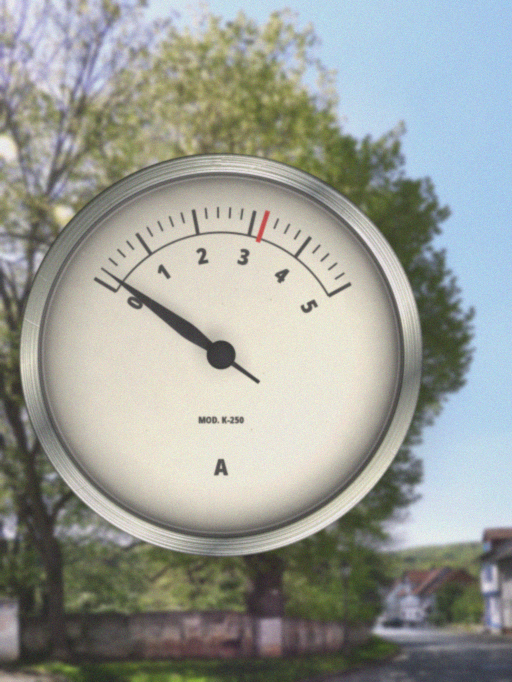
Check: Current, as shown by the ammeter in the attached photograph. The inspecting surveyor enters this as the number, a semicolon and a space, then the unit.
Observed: 0.2; A
